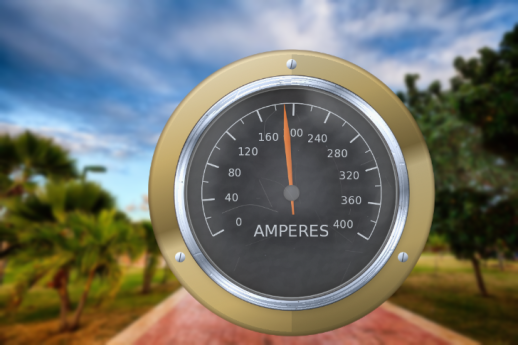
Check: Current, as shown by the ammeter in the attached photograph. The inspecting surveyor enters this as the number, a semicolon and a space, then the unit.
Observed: 190; A
